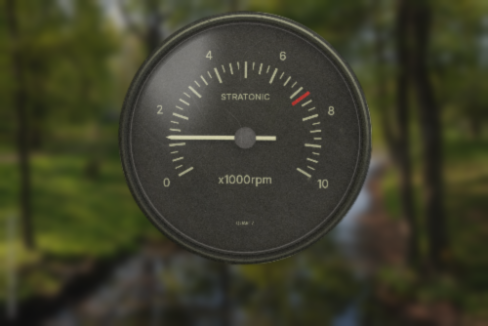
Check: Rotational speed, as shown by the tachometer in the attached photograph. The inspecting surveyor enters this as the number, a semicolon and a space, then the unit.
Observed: 1250; rpm
